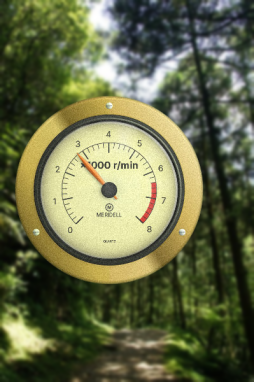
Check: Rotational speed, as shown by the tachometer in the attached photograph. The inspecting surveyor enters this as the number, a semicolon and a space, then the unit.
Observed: 2800; rpm
